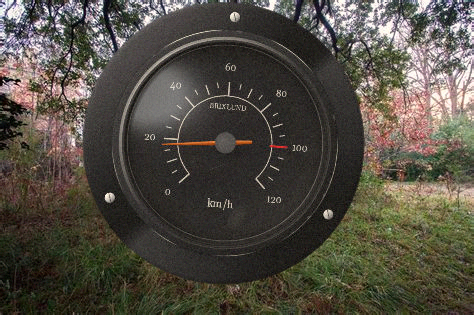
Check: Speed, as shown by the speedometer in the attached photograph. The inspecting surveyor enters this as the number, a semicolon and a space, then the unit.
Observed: 17.5; km/h
